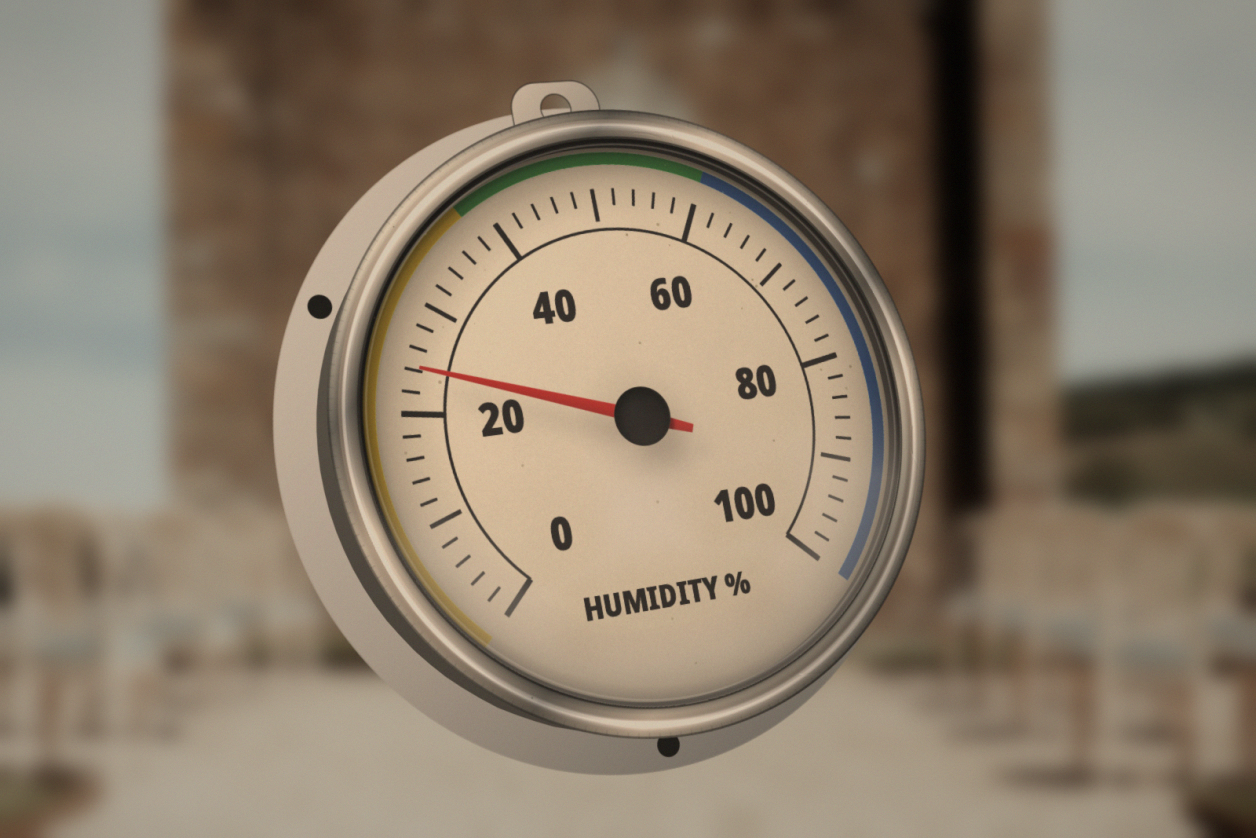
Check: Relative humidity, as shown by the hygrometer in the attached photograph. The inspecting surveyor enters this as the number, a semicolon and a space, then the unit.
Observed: 24; %
